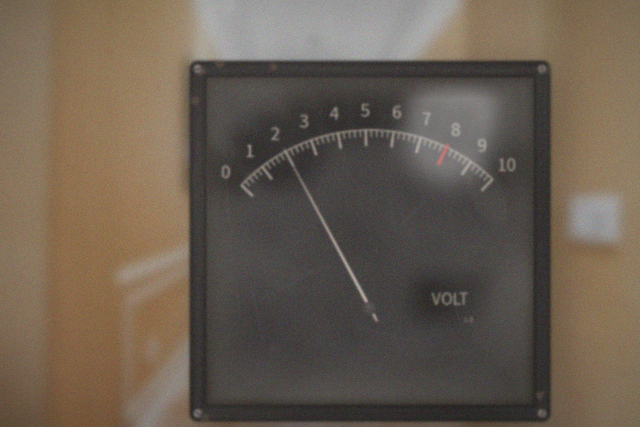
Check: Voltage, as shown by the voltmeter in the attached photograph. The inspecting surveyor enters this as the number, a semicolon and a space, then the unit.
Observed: 2; V
